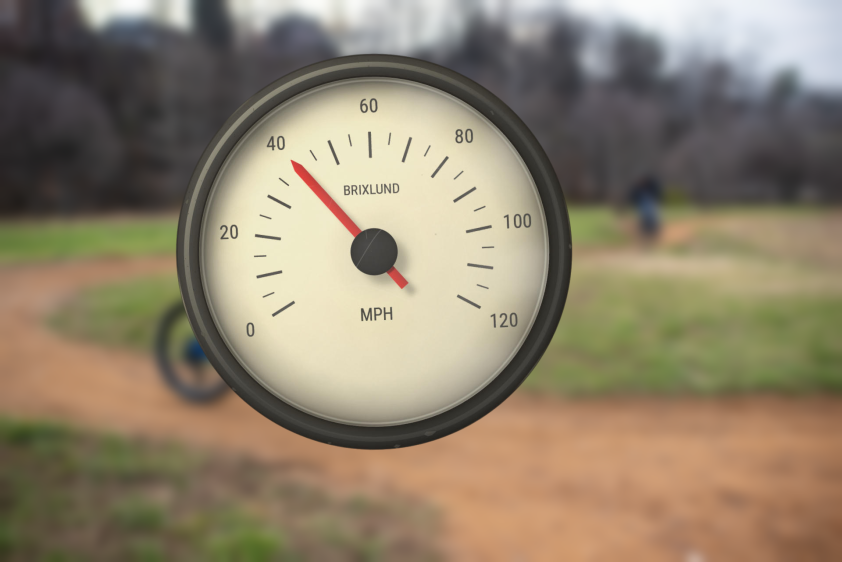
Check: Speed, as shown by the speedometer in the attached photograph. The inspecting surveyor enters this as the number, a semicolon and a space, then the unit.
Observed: 40; mph
